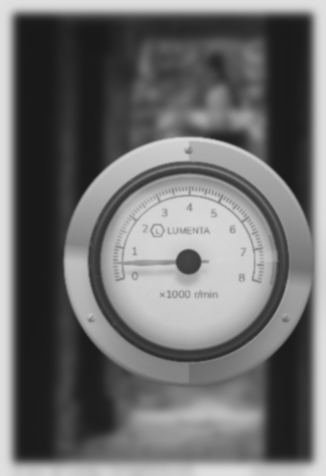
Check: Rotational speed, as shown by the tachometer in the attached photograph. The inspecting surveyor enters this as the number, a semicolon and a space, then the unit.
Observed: 500; rpm
